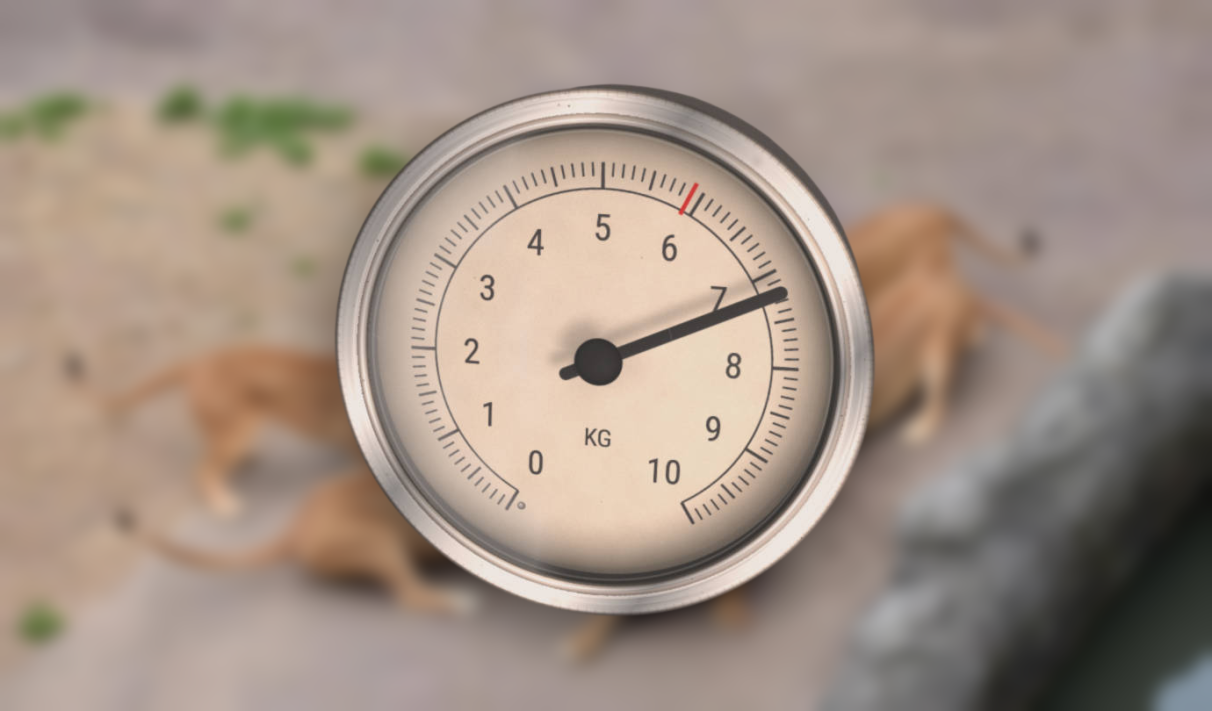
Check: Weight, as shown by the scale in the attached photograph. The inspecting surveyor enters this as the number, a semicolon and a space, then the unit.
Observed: 7.2; kg
